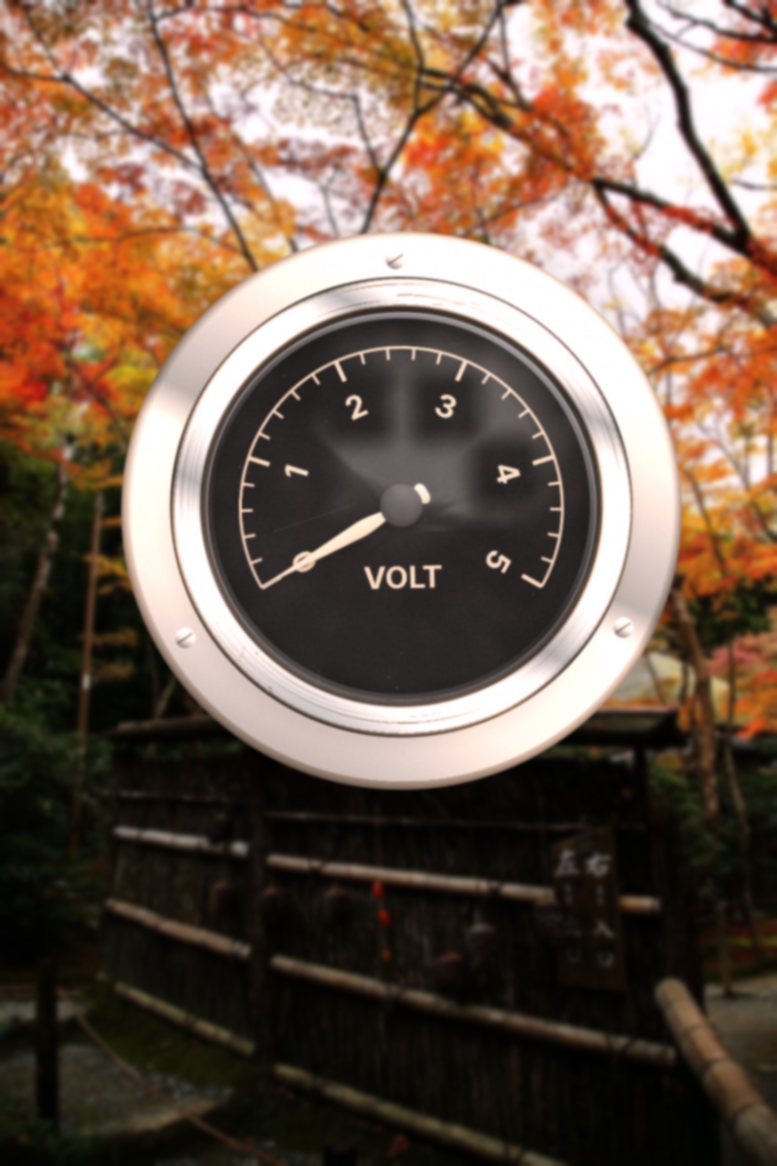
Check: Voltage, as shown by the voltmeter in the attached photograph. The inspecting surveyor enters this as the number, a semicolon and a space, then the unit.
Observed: 0; V
